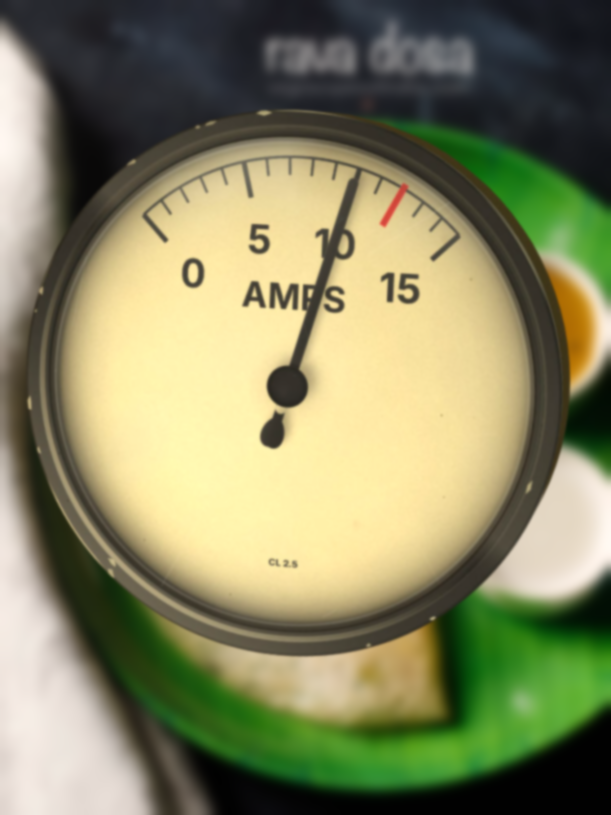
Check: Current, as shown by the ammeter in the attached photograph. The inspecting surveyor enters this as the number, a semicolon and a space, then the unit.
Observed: 10; A
